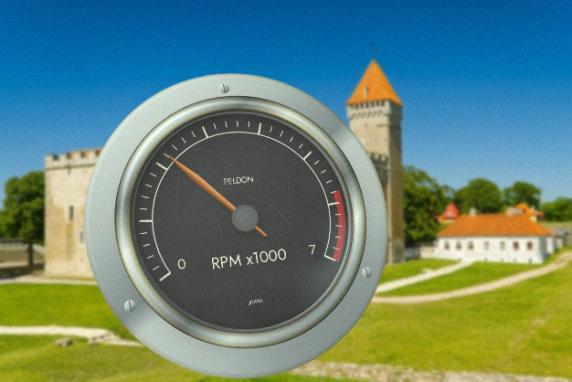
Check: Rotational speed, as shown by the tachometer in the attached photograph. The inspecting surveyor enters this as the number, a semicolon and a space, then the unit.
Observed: 2200; rpm
